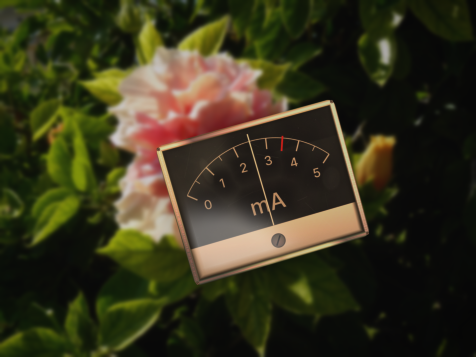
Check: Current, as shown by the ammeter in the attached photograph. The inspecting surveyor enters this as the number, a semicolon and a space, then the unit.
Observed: 2.5; mA
